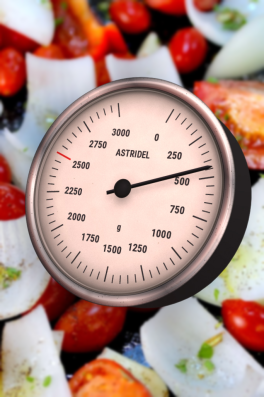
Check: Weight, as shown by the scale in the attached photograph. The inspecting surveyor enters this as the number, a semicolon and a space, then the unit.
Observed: 450; g
